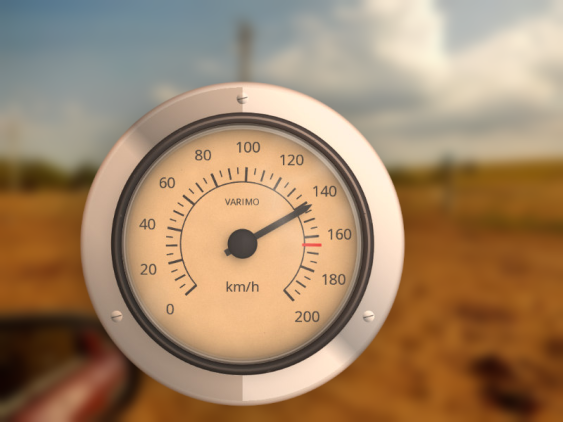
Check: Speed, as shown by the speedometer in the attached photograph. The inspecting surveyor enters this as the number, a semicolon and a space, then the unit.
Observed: 142.5; km/h
